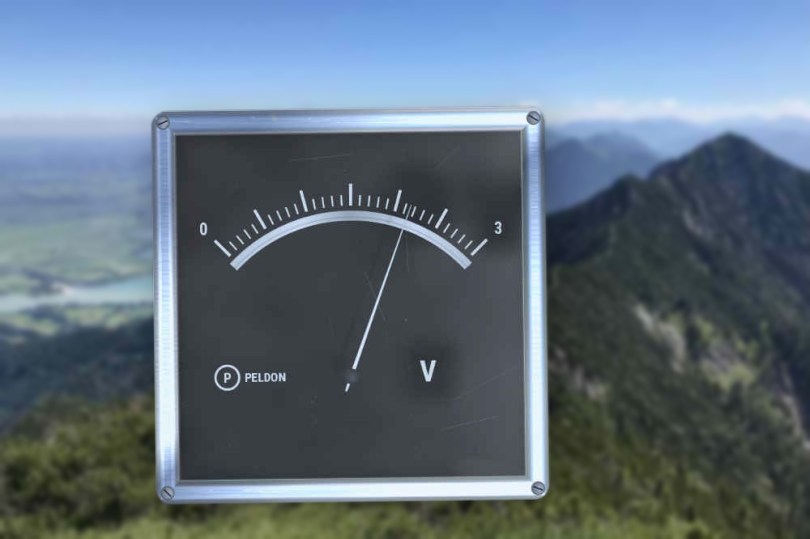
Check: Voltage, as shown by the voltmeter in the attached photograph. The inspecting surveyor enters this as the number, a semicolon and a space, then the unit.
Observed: 2.15; V
